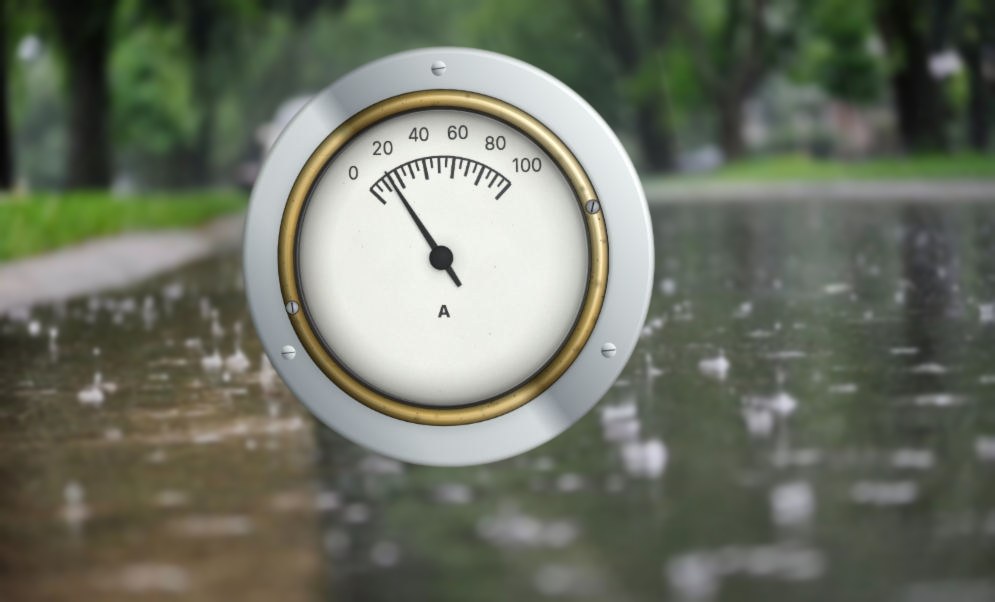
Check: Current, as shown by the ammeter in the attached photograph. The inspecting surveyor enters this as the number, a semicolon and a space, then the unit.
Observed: 15; A
